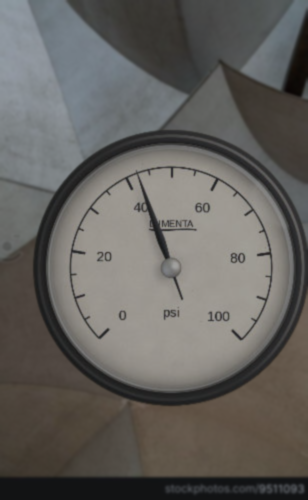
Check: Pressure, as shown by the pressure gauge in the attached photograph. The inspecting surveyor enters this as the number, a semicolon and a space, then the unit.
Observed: 42.5; psi
